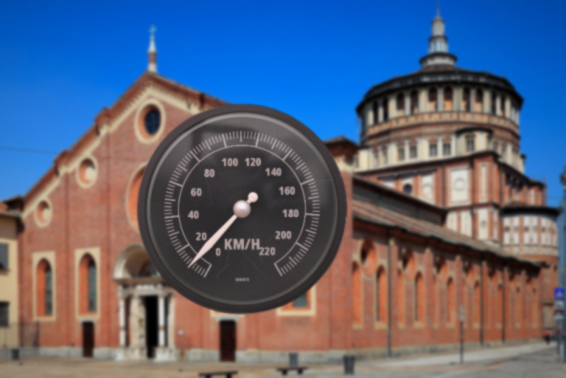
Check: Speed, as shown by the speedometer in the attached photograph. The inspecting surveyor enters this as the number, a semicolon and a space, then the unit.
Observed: 10; km/h
